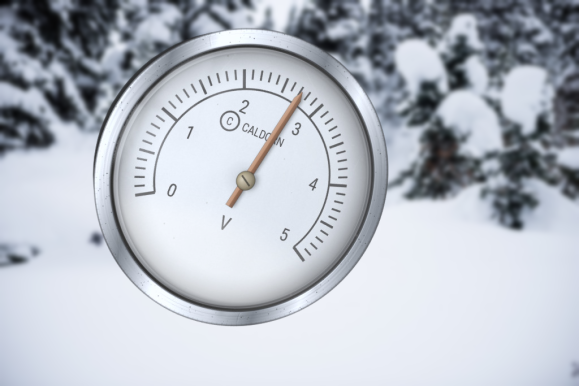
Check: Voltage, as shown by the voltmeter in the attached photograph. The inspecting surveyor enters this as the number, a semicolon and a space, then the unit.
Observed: 2.7; V
